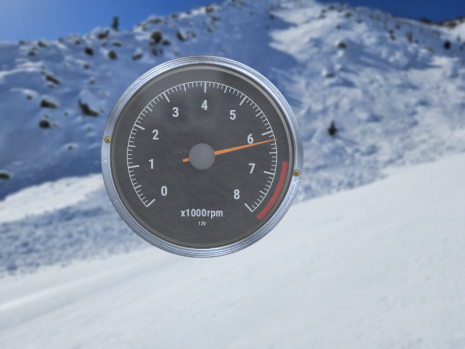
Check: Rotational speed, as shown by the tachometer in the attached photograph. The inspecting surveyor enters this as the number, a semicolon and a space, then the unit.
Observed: 6200; rpm
